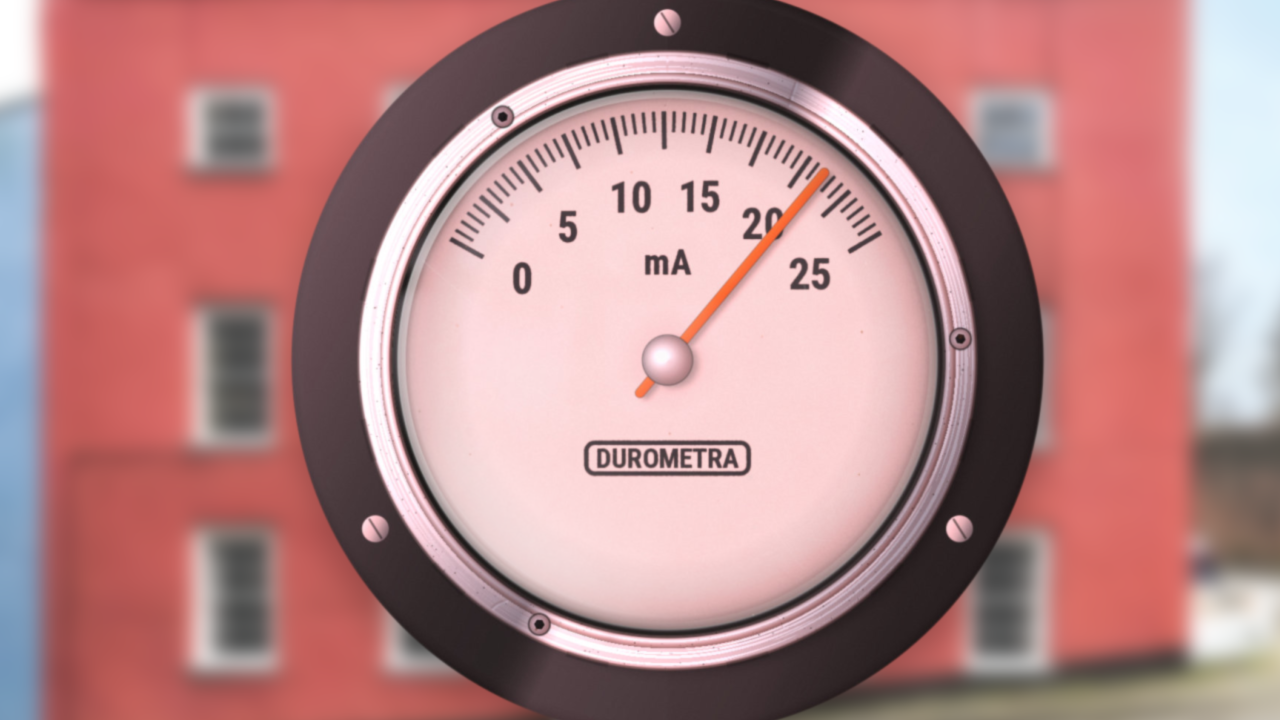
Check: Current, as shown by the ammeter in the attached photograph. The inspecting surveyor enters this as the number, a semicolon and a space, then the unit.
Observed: 21; mA
